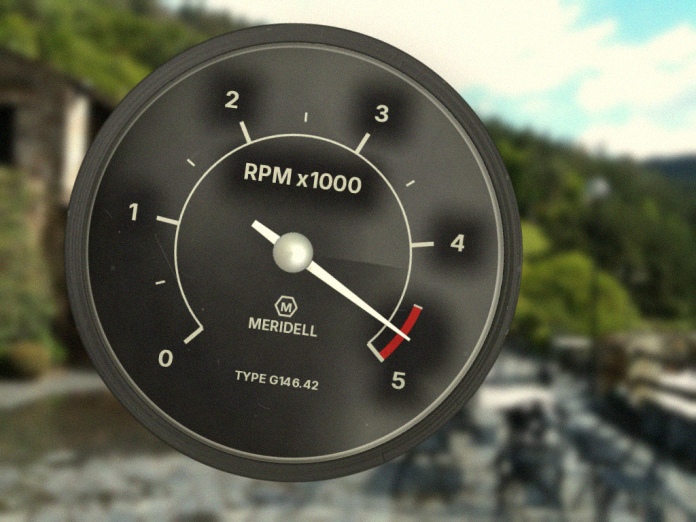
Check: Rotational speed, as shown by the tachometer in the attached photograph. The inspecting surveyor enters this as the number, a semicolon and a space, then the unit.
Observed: 4750; rpm
